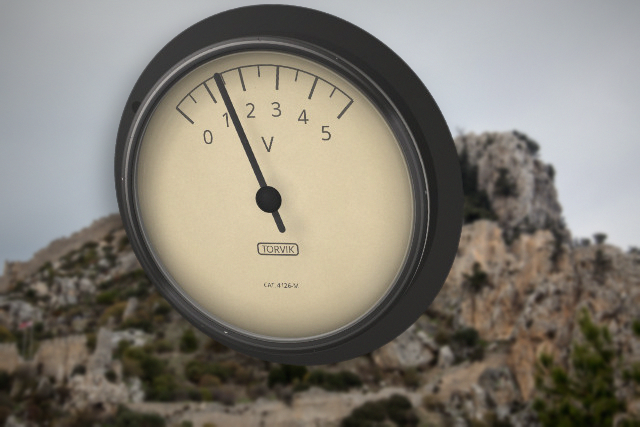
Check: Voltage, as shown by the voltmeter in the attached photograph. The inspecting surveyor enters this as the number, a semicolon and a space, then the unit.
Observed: 1.5; V
